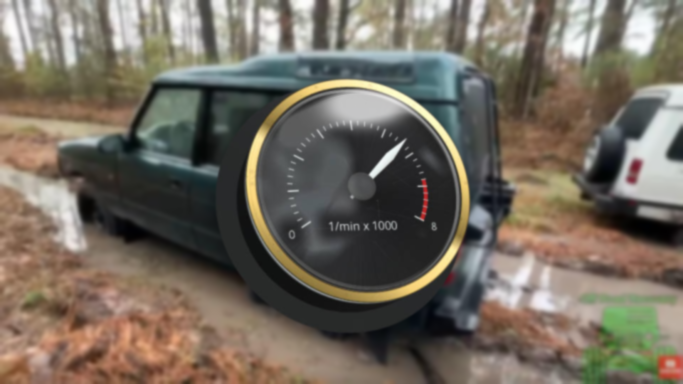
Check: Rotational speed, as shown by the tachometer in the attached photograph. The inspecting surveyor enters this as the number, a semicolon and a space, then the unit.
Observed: 5600; rpm
